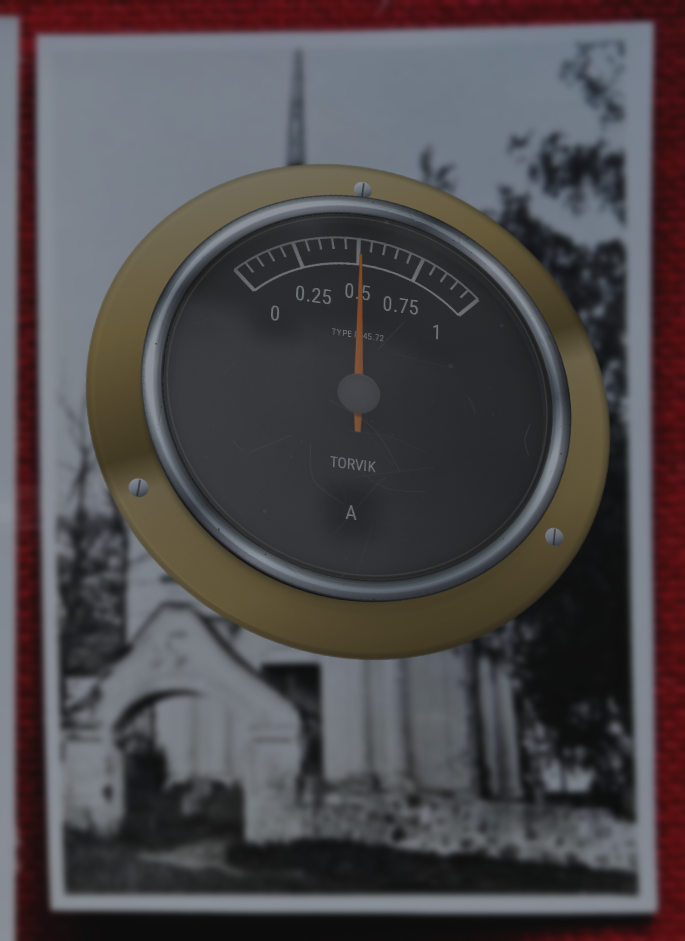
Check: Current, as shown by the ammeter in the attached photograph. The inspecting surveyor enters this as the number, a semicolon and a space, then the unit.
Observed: 0.5; A
